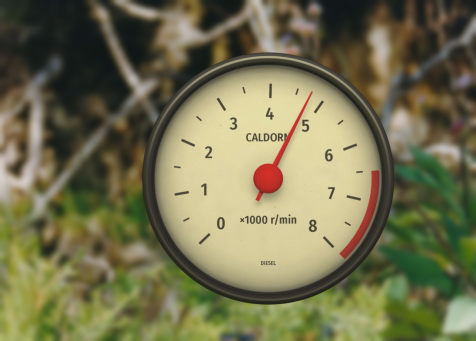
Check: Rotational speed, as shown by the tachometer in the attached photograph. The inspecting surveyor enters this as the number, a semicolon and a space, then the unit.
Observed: 4750; rpm
